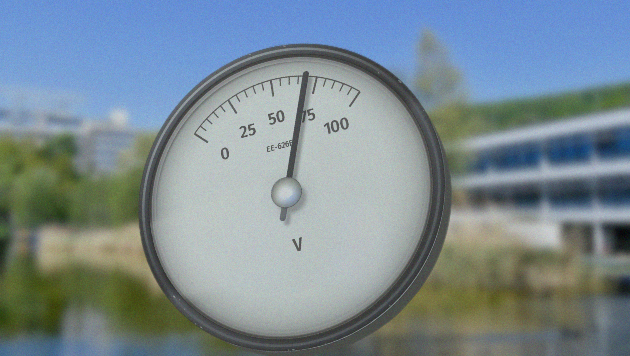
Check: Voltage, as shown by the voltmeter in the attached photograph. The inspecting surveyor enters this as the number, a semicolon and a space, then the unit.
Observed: 70; V
